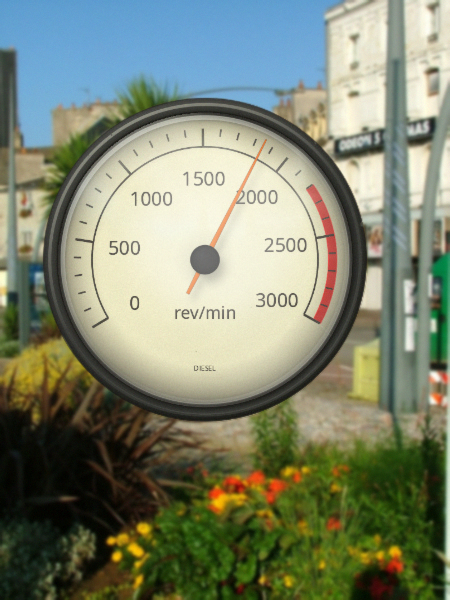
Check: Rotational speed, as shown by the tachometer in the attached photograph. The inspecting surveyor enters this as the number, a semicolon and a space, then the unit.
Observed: 1850; rpm
